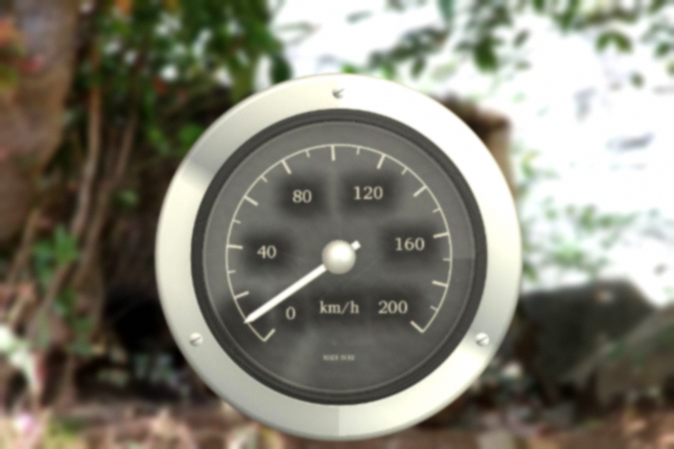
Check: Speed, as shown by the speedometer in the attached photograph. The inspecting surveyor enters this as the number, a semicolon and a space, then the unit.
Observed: 10; km/h
